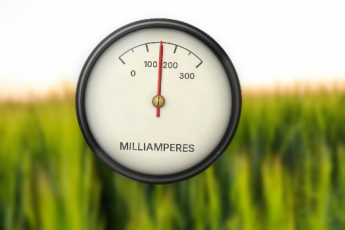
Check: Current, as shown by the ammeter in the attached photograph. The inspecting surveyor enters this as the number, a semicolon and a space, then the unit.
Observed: 150; mA
